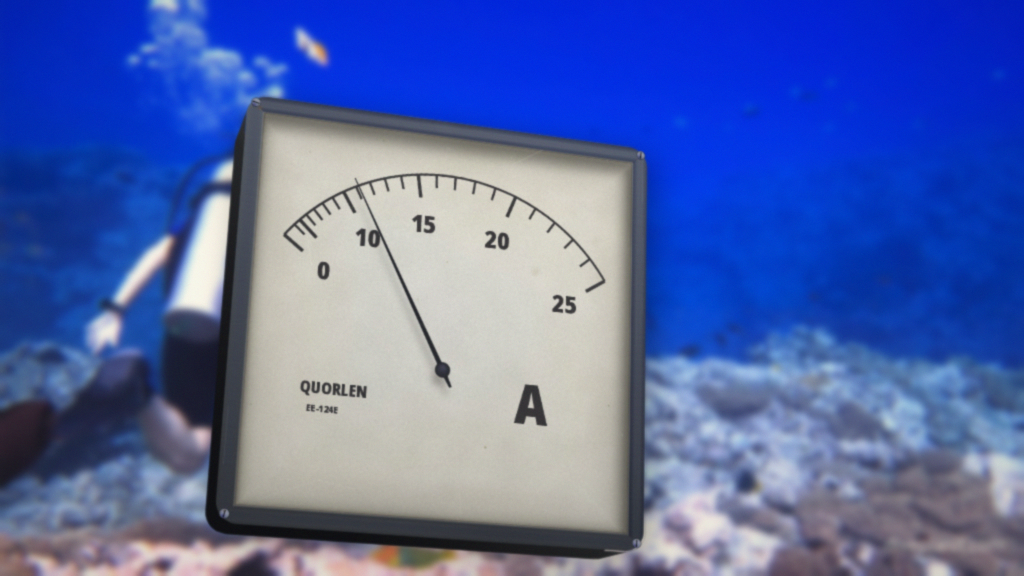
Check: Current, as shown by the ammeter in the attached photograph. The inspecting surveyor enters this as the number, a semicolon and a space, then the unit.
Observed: 11; A
